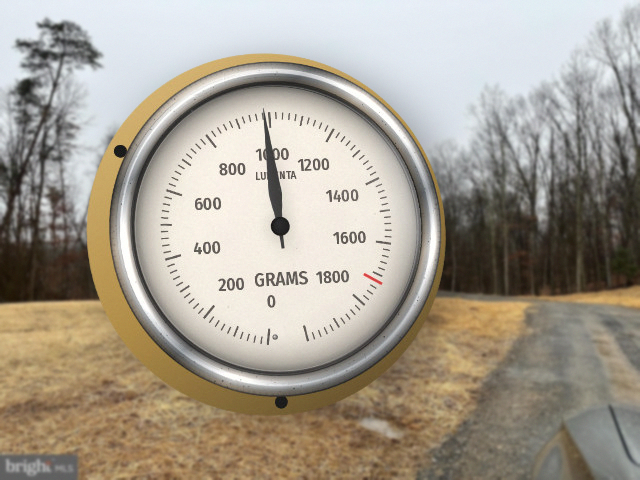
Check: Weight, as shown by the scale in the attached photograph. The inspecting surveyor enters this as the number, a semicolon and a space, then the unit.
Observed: 980; g
